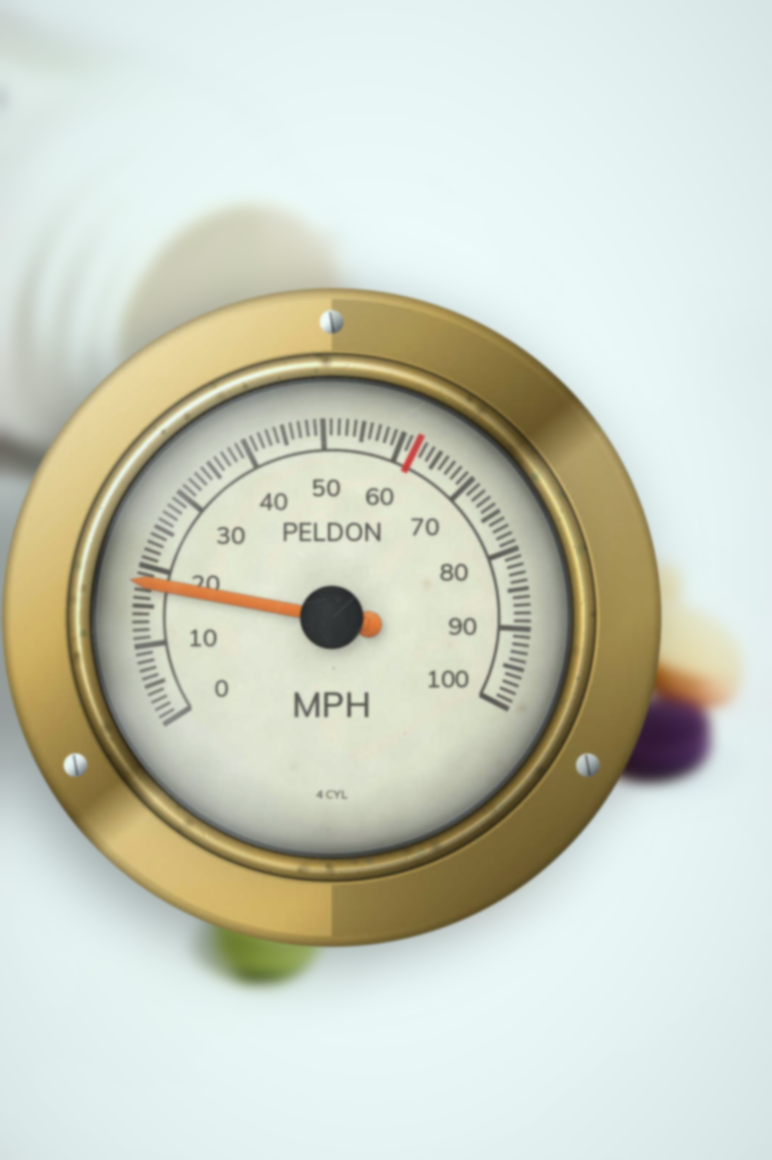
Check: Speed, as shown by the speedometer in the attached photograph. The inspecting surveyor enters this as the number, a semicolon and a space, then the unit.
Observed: 18; mph
